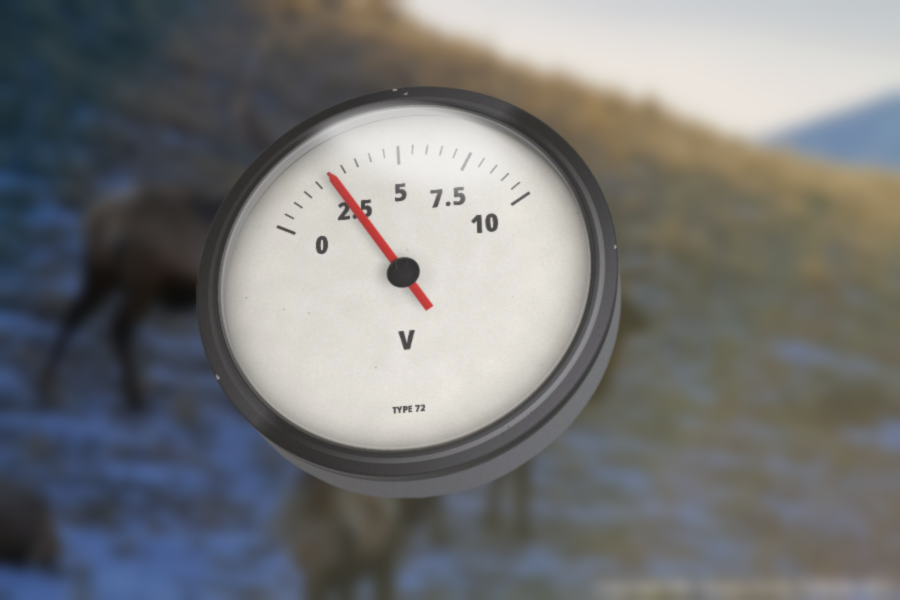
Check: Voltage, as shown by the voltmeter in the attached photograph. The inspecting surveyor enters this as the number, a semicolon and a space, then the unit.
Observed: 2.5; V
